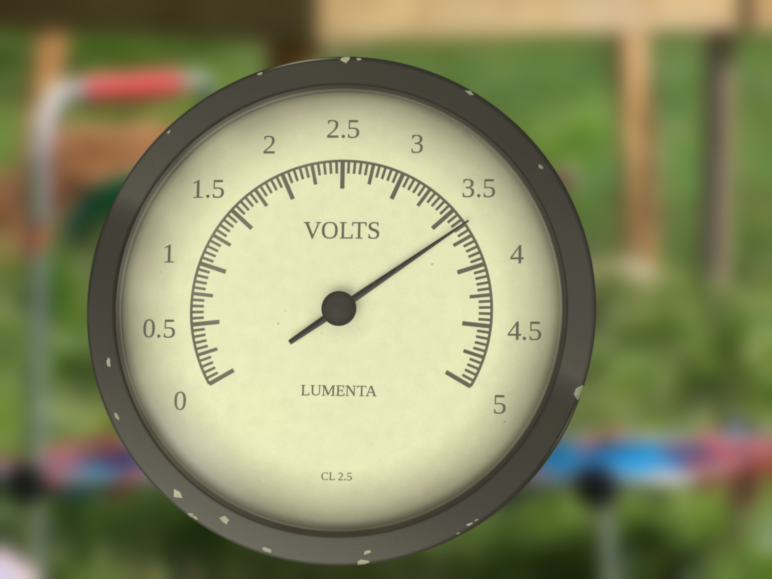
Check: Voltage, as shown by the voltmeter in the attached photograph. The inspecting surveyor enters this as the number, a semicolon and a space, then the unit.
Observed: 3.65; V
